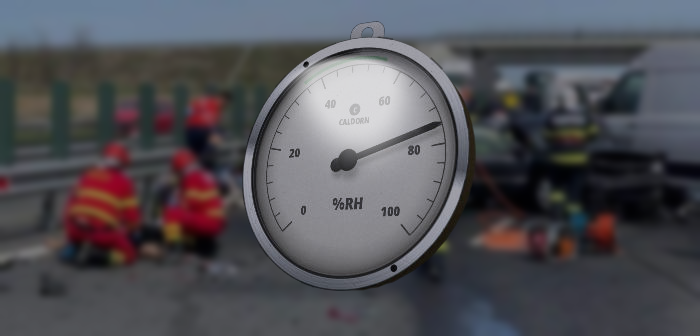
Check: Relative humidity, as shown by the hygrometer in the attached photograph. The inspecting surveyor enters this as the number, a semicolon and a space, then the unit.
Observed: 76; %
